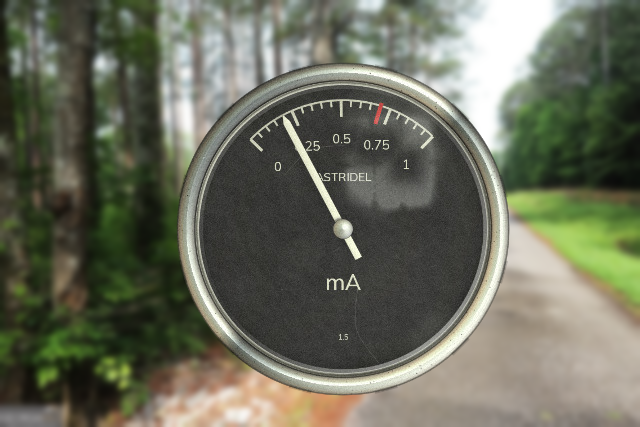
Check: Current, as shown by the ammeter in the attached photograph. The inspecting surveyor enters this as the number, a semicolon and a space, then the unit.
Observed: 0.2; mA
